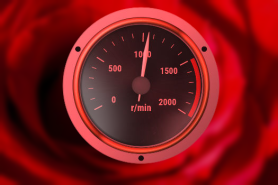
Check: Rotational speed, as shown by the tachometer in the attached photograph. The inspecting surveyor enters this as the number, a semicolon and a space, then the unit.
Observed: 1050; rpm
